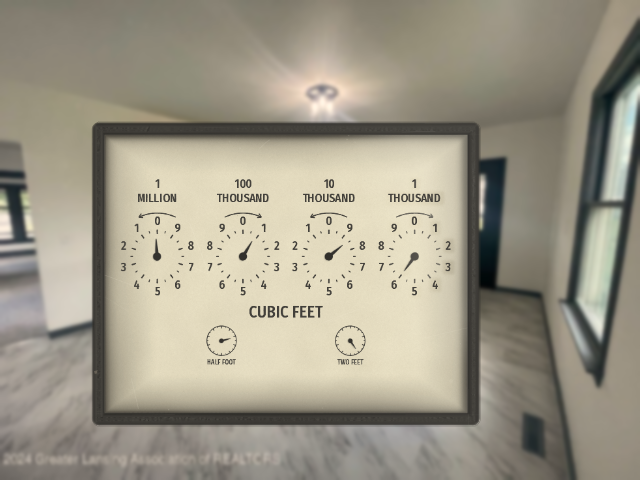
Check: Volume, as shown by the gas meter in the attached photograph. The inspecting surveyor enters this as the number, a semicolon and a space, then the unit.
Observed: 8600; ft³
